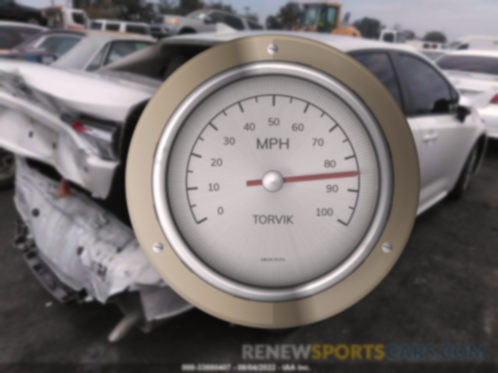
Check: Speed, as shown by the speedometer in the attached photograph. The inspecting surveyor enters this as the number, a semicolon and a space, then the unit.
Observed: 85; mph
